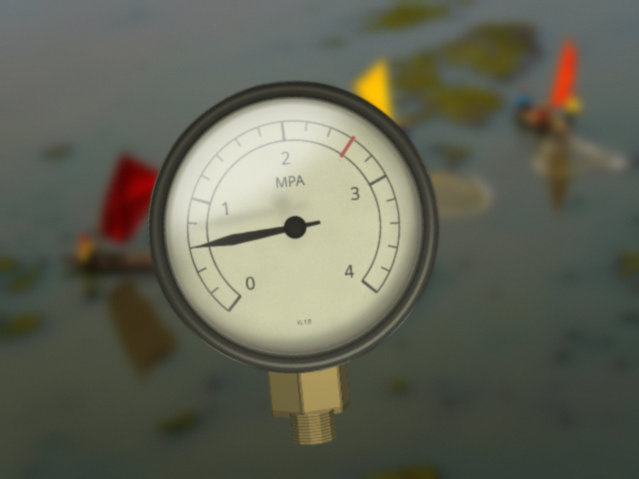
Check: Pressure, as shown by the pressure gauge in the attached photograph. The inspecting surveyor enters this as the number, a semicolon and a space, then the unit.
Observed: 0.6; MPa
